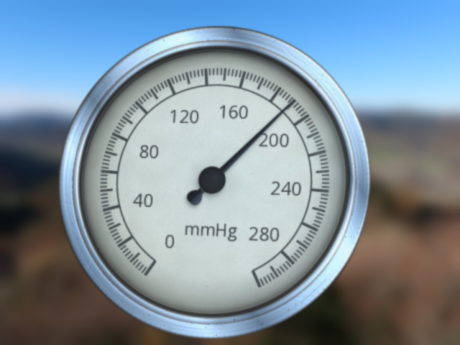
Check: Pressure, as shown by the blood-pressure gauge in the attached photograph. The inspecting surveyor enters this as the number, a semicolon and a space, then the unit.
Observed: 190; mmHg
